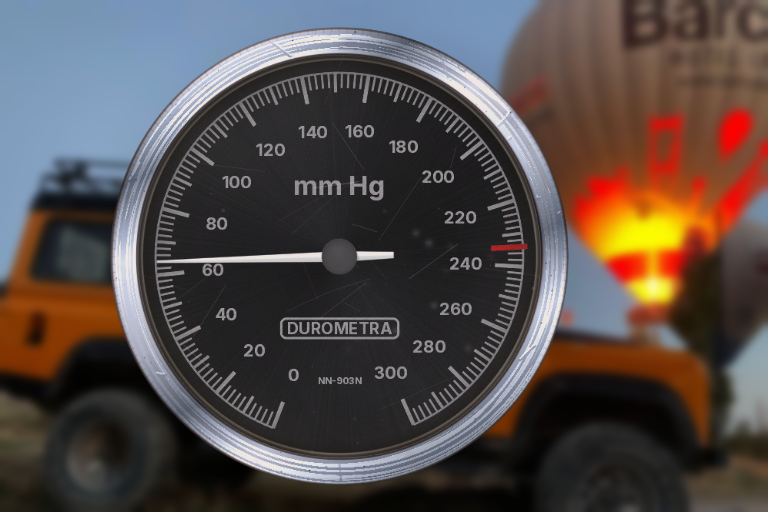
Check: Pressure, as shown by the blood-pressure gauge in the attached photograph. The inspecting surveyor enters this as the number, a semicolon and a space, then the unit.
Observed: 64; mmHg
